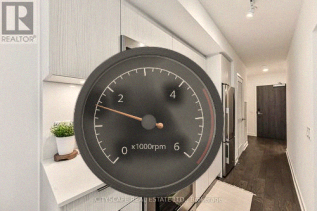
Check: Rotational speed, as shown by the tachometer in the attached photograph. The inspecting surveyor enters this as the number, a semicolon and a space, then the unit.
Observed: 1500; rpm
